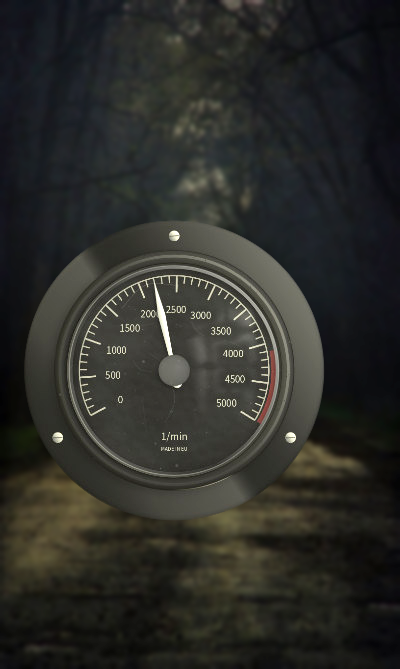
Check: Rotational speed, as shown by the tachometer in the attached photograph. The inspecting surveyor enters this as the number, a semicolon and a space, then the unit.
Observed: 2200; rpm
